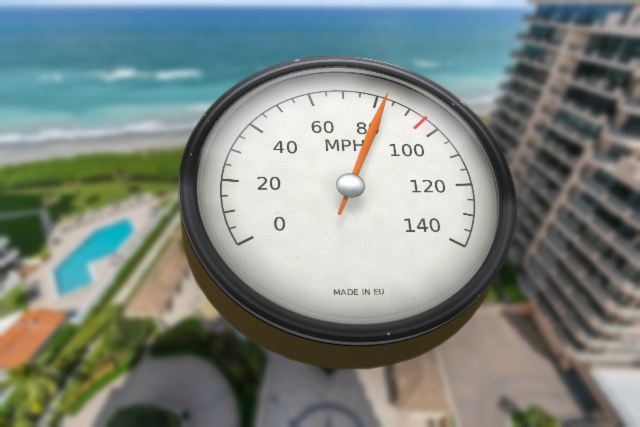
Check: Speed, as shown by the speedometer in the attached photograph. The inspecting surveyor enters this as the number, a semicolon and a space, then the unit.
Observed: 82.5; mph
